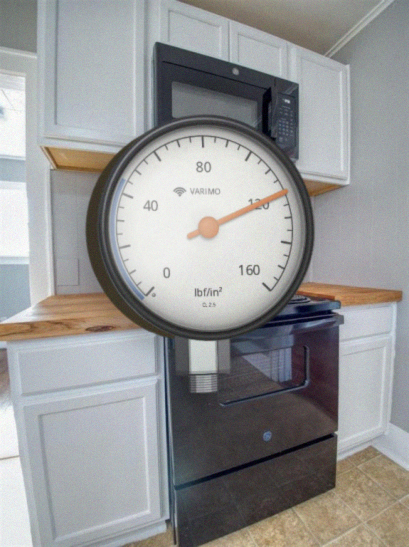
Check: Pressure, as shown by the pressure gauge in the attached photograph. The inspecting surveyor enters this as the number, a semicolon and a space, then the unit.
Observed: 120; psi
